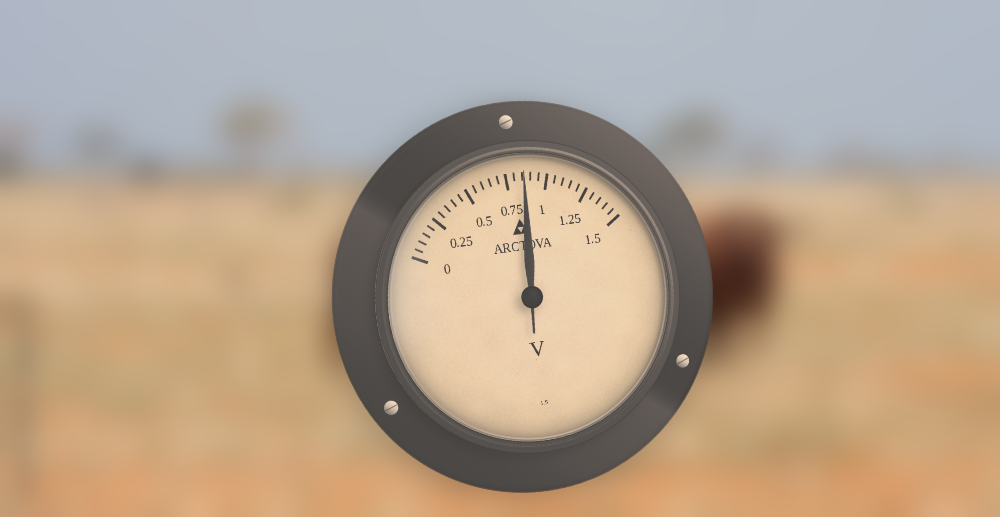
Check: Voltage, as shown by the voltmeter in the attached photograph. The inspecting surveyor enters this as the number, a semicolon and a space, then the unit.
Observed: 0.85; V
